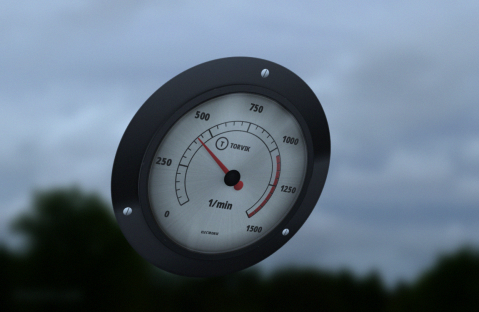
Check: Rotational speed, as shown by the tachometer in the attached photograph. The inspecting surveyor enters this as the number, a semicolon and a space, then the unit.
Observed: 425; rpm
